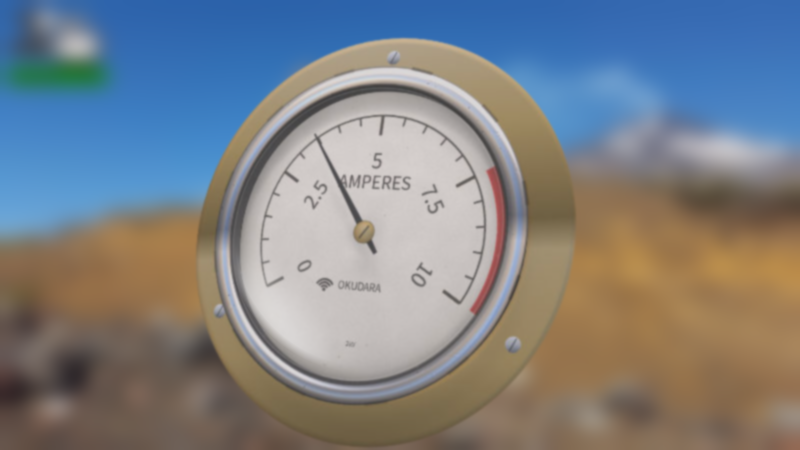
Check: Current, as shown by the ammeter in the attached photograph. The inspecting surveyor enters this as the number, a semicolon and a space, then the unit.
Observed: 3.5; A
